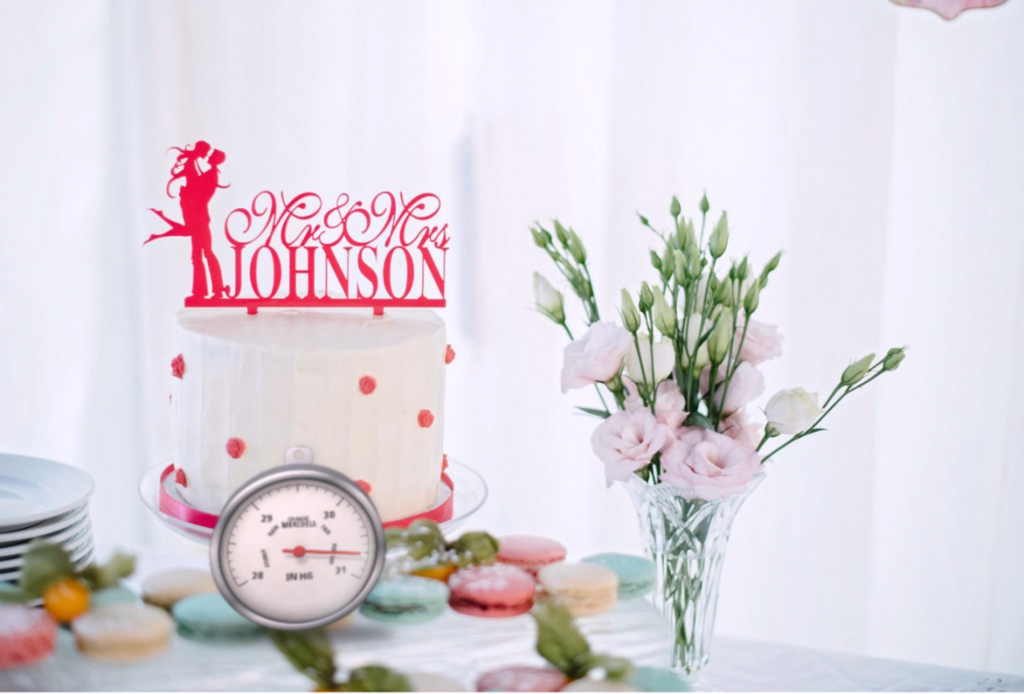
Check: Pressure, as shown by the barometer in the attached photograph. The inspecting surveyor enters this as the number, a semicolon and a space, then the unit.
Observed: 30.7; inHg
